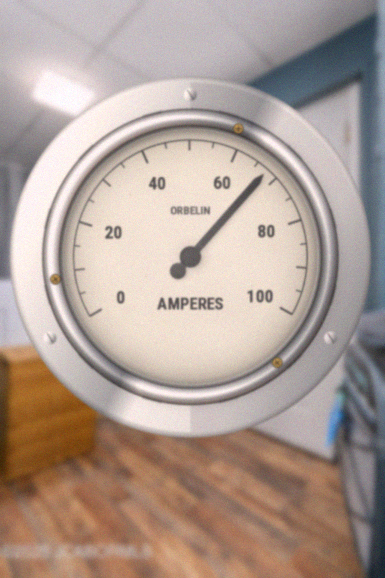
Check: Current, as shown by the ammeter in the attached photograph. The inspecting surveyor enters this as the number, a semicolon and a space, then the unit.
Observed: 67.5; A
